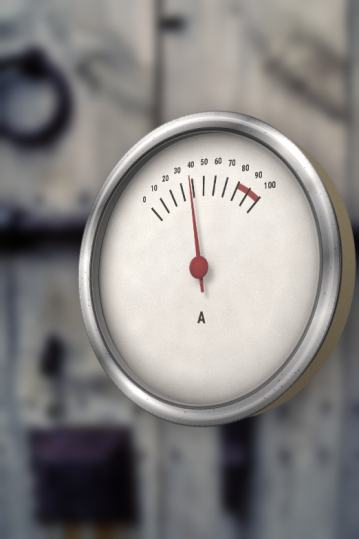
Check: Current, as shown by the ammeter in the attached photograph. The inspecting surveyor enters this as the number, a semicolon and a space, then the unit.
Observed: 40; A
